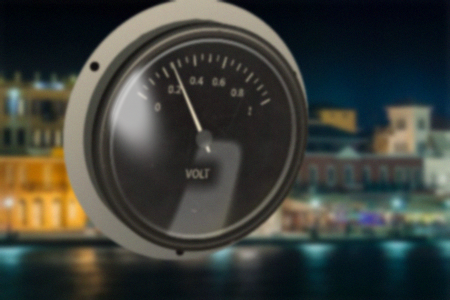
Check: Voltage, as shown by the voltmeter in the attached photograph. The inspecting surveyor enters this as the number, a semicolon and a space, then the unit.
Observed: 0.25; V
